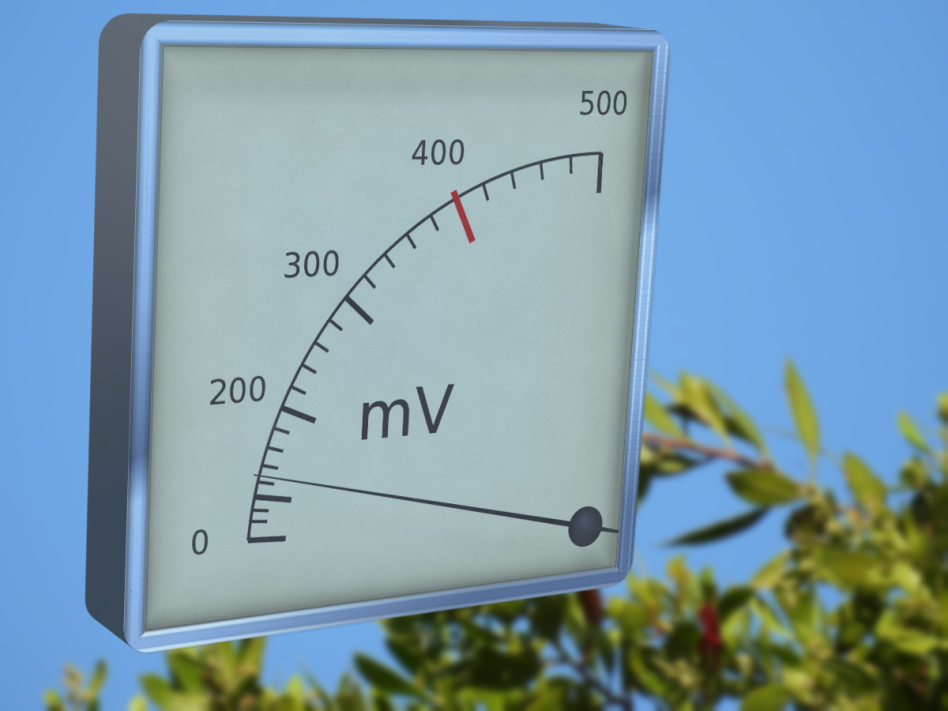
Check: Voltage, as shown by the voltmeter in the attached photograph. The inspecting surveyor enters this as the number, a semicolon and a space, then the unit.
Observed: 130; mV
